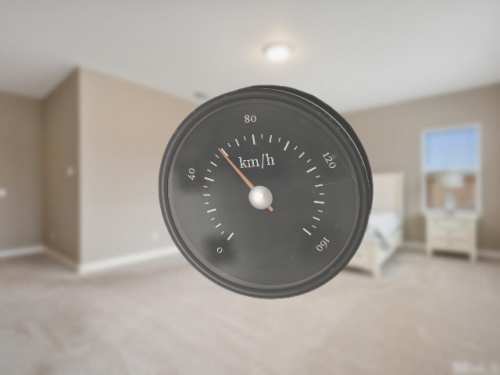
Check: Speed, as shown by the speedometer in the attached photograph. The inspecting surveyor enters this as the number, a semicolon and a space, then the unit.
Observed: 60; km/h
